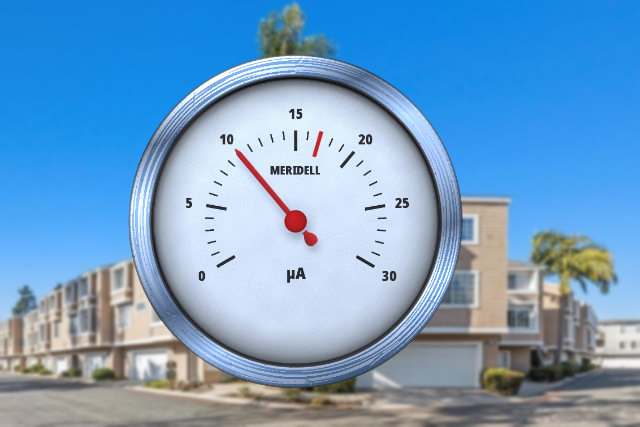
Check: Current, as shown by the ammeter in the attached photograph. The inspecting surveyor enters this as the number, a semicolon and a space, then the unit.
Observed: 10; µA
